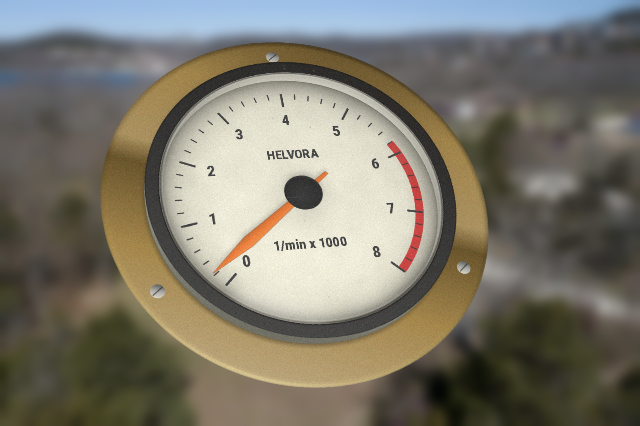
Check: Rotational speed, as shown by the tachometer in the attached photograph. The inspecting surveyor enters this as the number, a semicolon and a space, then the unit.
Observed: 200; rpm
